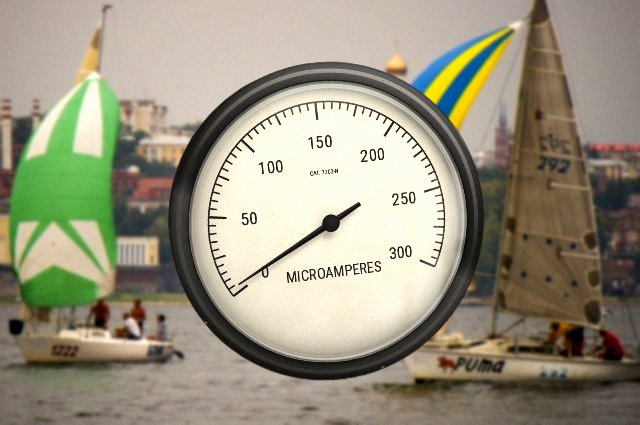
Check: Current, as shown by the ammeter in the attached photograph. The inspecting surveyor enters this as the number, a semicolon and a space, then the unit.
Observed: 5; µA
